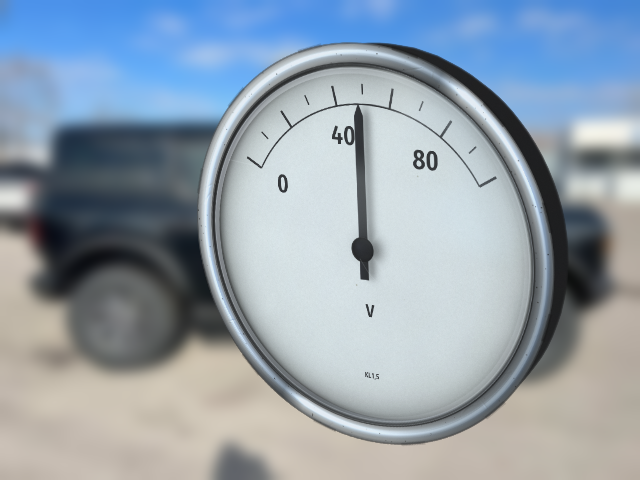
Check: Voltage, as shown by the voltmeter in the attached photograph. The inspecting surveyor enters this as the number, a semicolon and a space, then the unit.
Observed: 50; V
